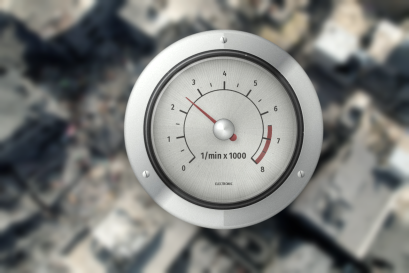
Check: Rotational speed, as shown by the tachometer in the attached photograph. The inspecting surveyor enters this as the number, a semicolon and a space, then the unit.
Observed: 2500; rpm
